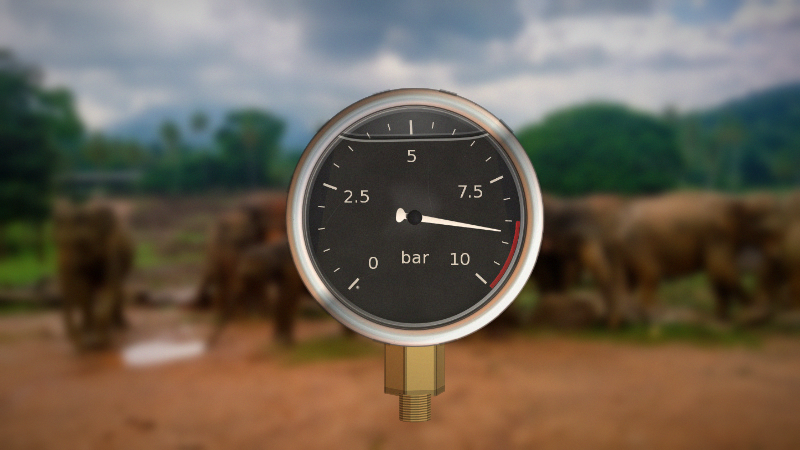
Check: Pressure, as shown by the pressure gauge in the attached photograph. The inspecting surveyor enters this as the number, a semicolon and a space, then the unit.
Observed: 8.75; bar
